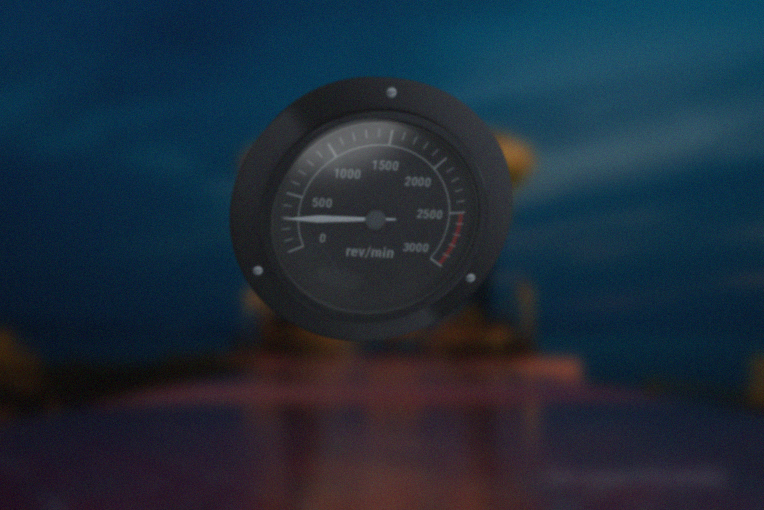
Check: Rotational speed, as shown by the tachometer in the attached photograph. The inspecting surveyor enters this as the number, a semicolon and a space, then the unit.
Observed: 300; rpm
